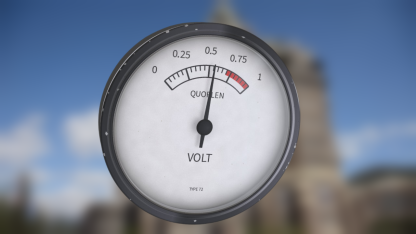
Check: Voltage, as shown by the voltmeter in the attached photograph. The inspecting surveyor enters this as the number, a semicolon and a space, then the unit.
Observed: 0.55; V
